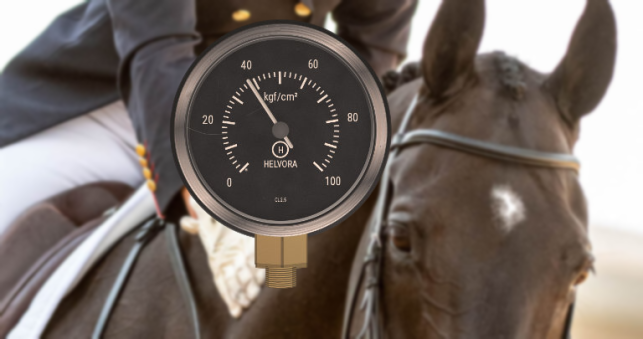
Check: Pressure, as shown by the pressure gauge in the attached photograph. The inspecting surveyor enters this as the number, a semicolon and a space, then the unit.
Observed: 38; kg/cm²
